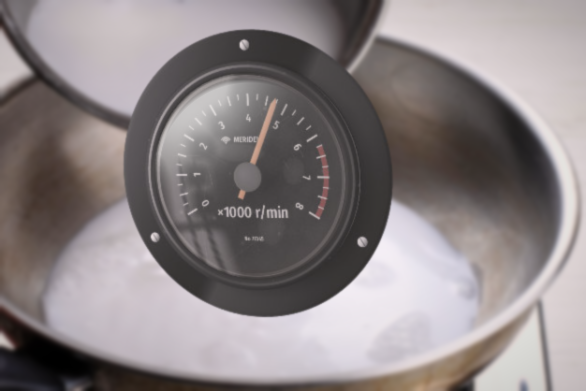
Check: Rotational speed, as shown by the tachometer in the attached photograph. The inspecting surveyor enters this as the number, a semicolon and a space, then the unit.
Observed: 4750; rpm
